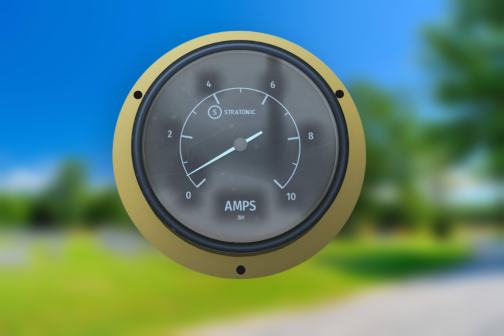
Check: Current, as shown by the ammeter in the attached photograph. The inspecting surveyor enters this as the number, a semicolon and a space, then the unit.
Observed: 0.5; A
